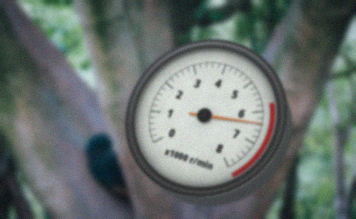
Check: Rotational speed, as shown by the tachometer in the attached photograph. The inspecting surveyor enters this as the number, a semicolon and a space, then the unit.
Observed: 6400; rpm
